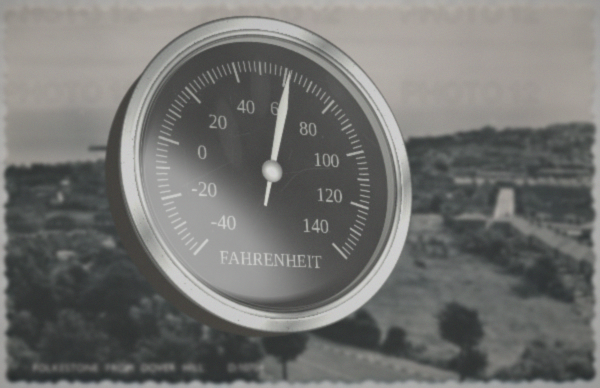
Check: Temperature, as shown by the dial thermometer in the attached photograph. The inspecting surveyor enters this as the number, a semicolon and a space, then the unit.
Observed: 60; °F
